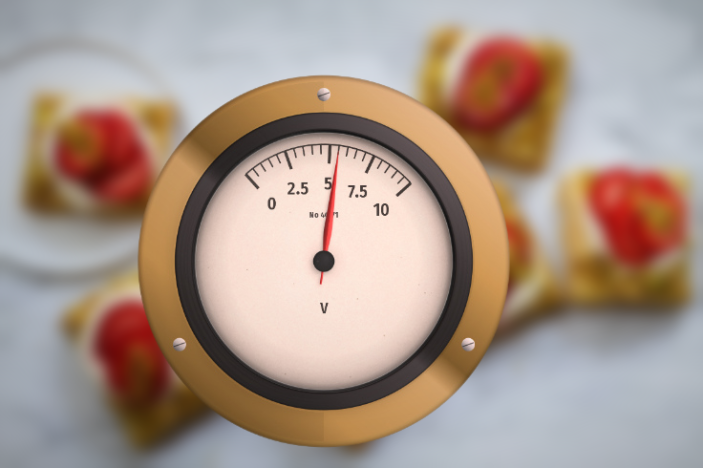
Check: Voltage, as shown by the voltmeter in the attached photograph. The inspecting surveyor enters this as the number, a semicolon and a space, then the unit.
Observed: 5.5; V
